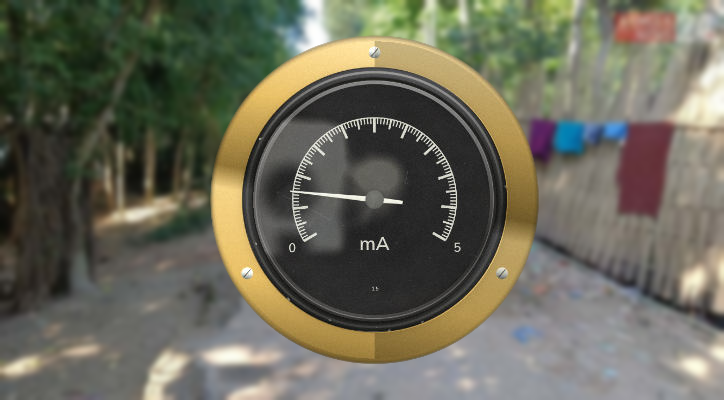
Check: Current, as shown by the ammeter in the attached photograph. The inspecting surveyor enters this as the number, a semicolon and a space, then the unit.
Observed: 0.75; mA
